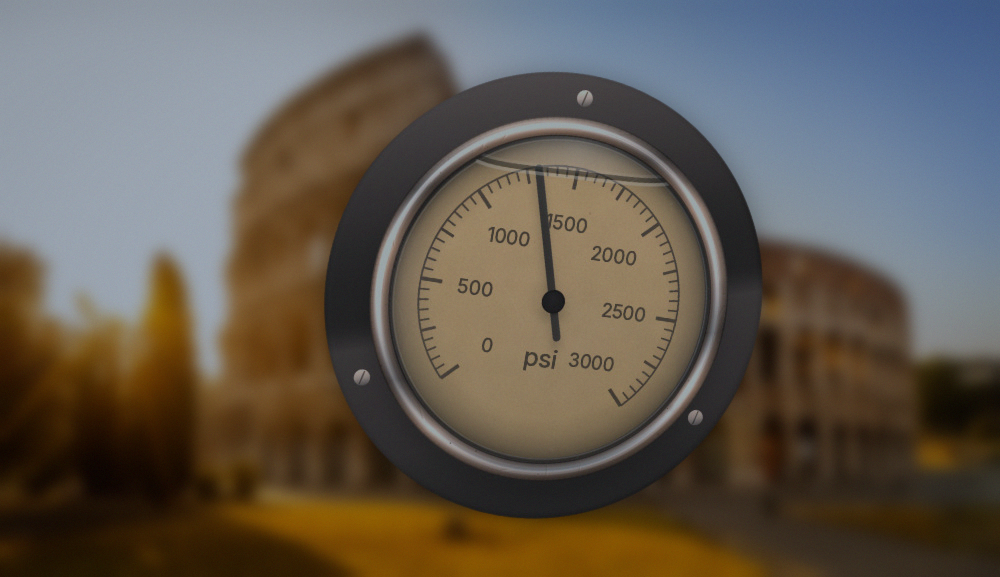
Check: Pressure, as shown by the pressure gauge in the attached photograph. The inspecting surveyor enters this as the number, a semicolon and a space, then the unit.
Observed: 1300; psi
